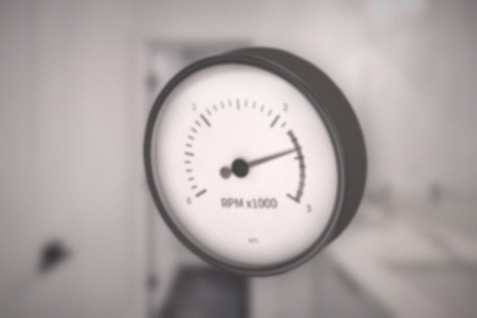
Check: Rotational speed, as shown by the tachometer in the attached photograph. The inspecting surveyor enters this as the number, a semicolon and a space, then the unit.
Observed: 2400; rpm
